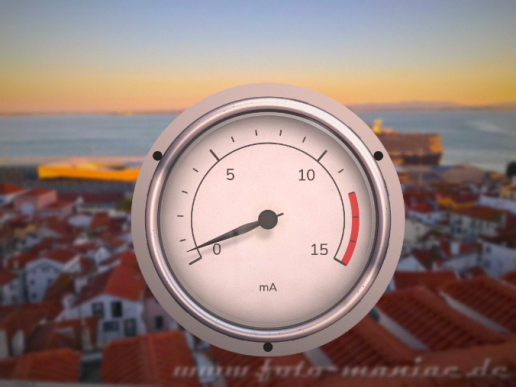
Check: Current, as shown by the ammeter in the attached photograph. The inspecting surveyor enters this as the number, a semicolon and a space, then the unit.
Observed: 0.5; mA
